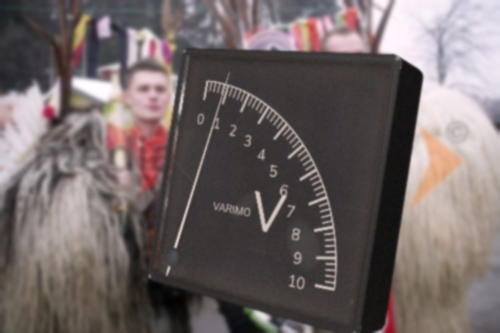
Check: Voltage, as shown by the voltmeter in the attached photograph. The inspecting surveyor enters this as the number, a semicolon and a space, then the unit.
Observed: 1; V
